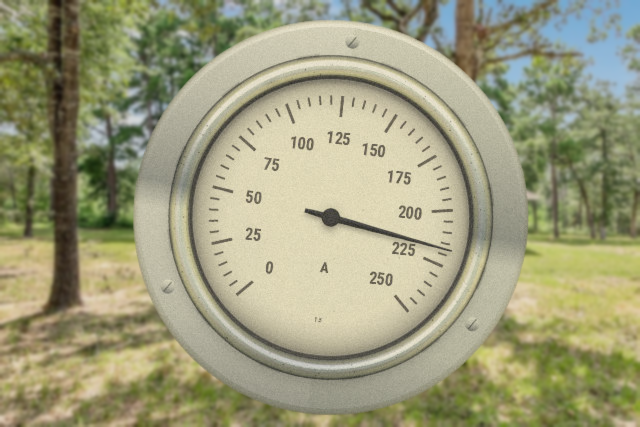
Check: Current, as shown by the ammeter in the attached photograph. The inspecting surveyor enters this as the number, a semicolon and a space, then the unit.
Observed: 217.5; A
